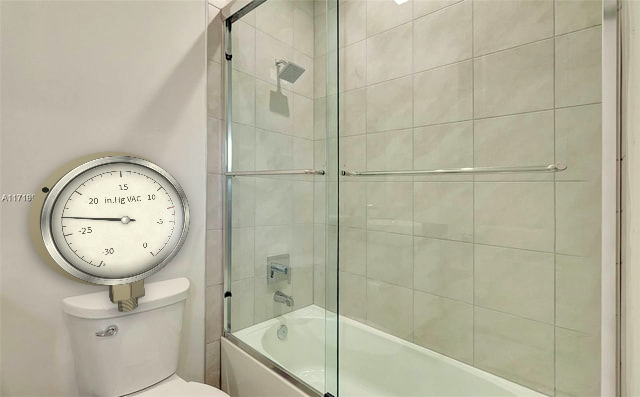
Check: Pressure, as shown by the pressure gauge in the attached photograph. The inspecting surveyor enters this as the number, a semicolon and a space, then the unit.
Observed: -23; inHg
